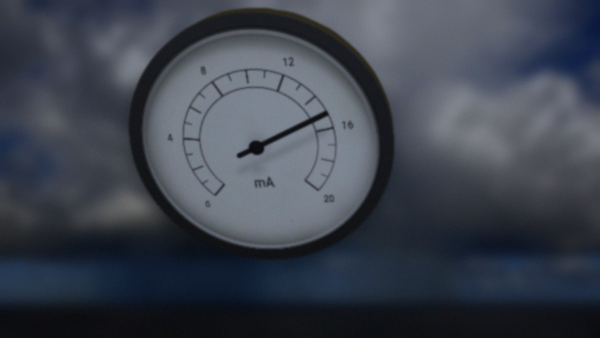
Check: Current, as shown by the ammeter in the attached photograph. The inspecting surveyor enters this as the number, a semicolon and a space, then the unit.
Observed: 15; mA
